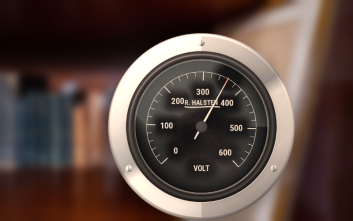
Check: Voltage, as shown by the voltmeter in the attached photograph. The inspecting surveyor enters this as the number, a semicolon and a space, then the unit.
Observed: 360; V
